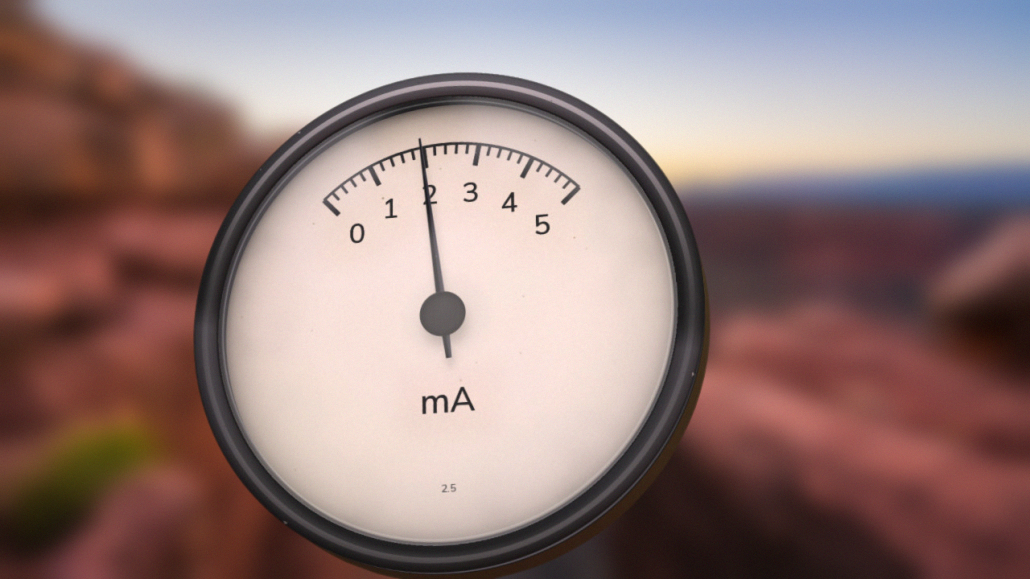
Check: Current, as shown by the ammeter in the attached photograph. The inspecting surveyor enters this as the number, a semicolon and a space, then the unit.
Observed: 2; mA
